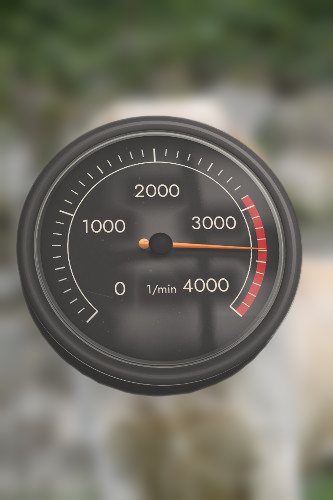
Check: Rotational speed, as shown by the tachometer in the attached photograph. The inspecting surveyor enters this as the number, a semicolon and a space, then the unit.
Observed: 3400; rpm
